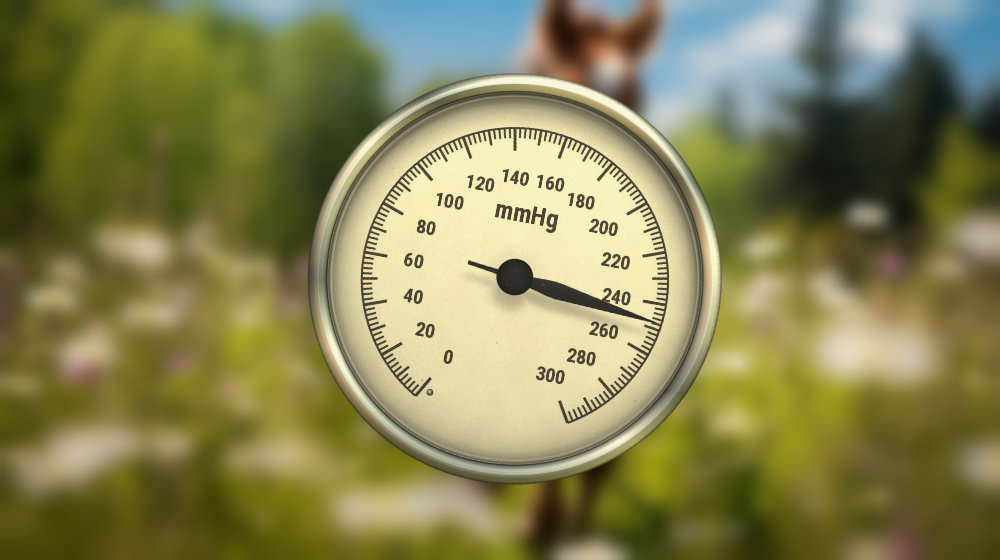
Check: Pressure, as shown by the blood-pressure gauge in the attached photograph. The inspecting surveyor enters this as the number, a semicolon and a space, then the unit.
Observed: 248; mmHg
